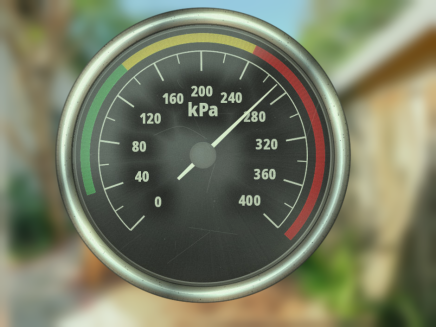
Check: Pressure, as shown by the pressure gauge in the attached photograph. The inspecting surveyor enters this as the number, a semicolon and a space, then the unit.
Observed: 270; kPa
